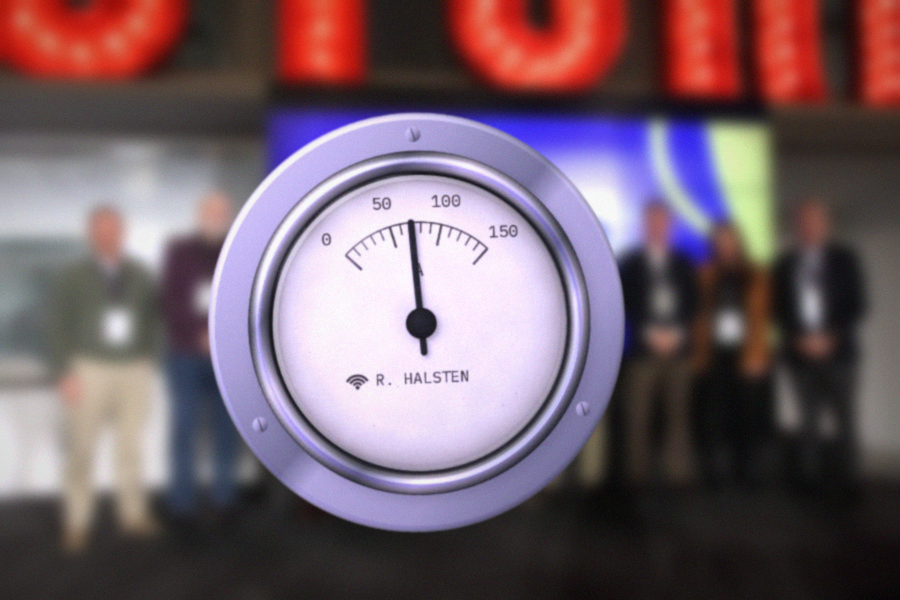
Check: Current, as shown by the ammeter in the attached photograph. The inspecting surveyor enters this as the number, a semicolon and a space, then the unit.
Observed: 70; A
